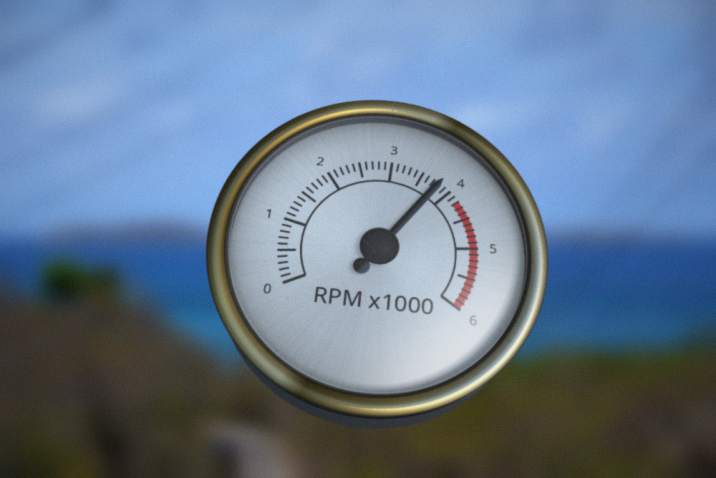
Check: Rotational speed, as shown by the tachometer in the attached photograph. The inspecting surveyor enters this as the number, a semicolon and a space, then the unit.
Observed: 3800; rpm
